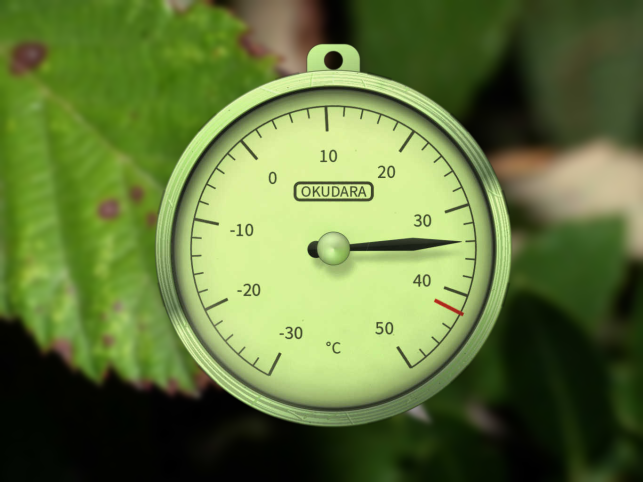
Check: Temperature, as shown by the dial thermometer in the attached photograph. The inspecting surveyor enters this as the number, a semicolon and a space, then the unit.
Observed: 34; °C
